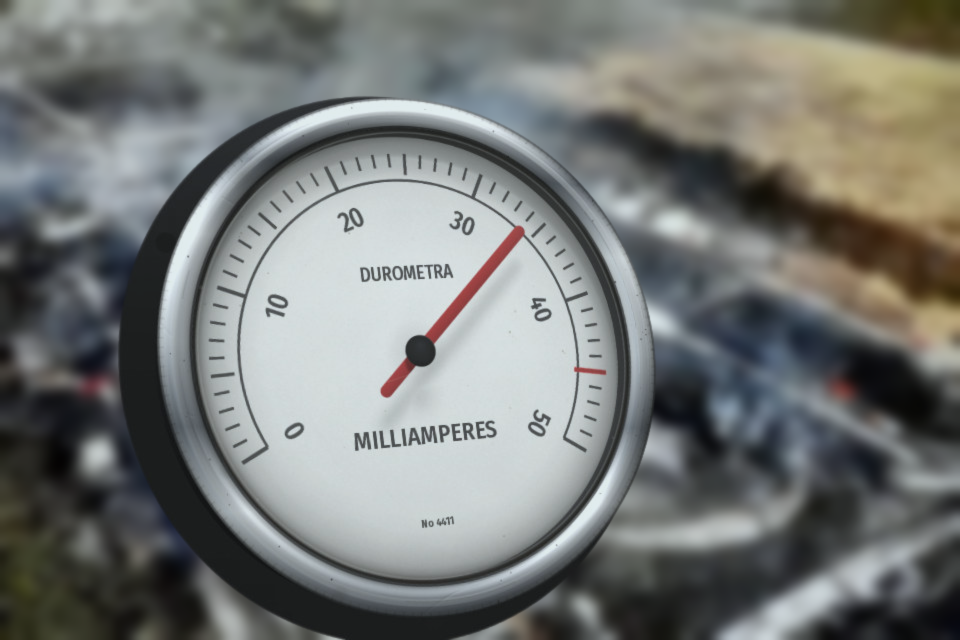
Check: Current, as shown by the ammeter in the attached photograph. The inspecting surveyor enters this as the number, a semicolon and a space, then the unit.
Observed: 34; mA
